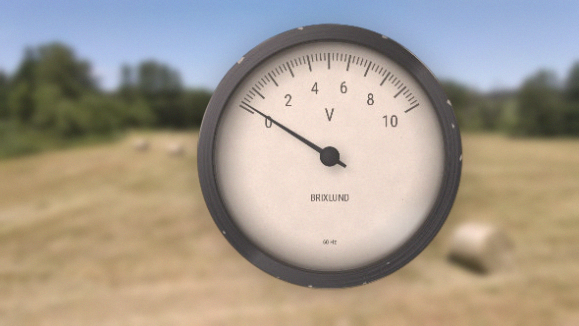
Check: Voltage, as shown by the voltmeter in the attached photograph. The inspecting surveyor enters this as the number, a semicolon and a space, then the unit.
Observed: 0.2; V
